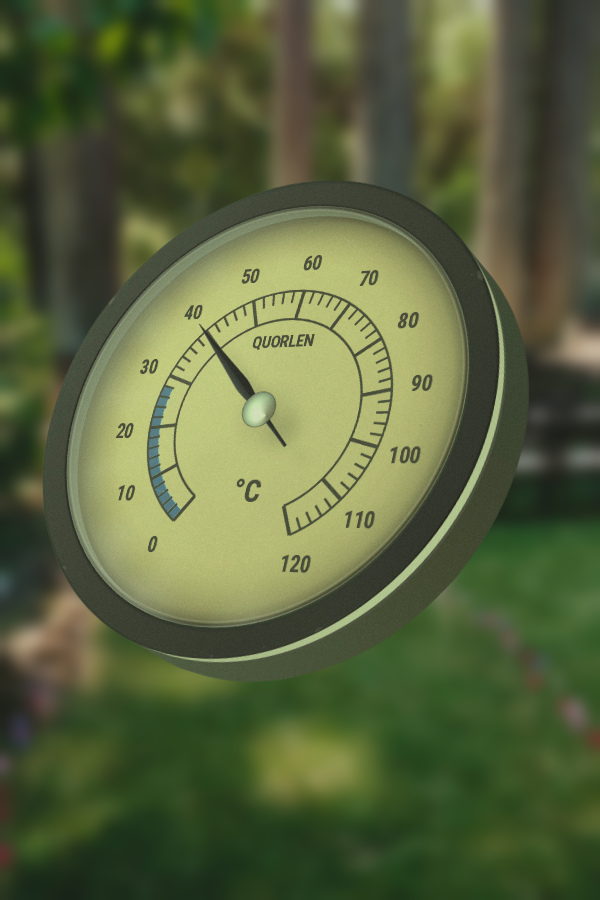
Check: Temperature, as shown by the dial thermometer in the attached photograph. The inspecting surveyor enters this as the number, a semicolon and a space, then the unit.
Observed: 40; °C
